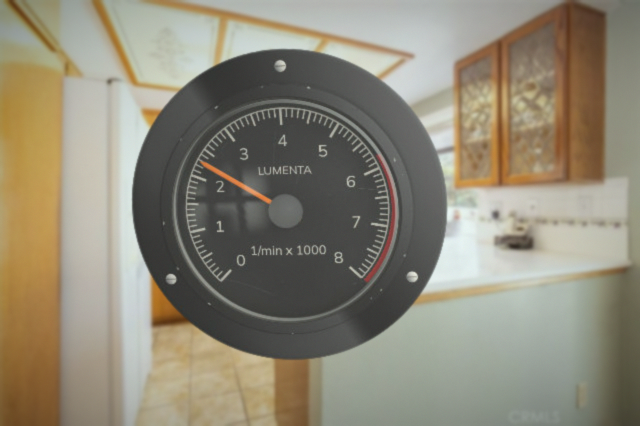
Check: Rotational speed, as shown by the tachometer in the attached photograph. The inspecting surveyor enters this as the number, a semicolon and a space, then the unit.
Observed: 2300; rpm
